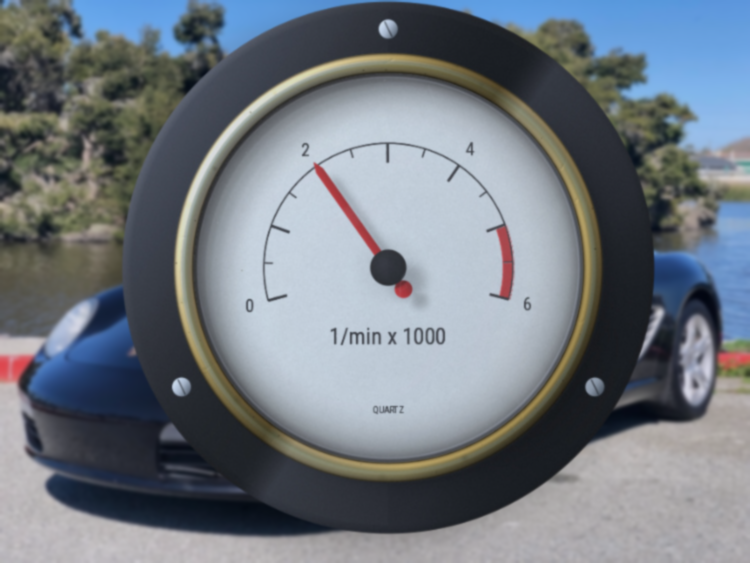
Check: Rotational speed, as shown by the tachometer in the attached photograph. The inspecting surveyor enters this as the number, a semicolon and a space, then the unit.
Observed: 2000; rpm
